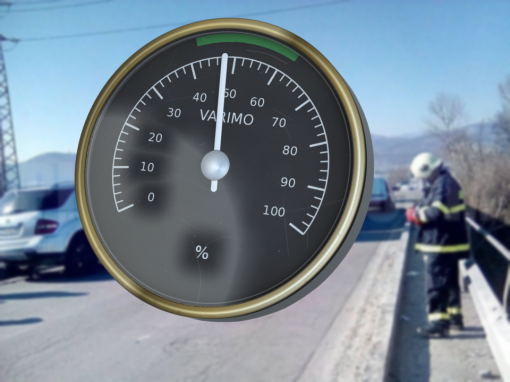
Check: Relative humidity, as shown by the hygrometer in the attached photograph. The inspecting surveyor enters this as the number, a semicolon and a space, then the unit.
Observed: 48; %
